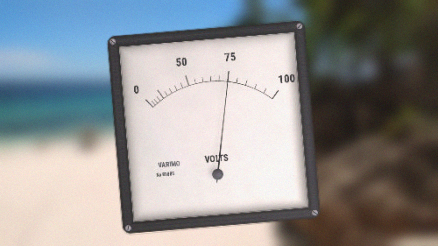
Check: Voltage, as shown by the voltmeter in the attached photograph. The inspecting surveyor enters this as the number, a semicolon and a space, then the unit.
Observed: 75; V
